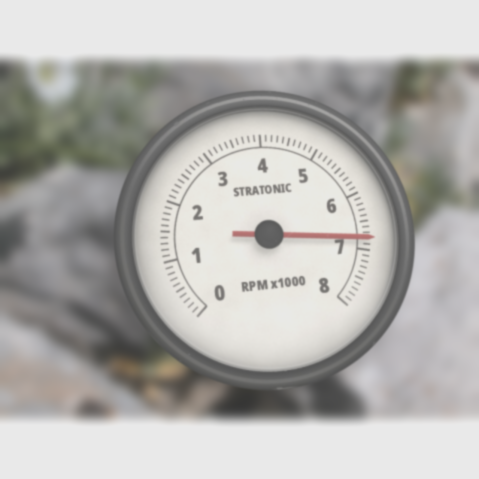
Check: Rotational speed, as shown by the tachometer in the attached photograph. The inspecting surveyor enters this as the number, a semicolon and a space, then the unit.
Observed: 6800; rpm
